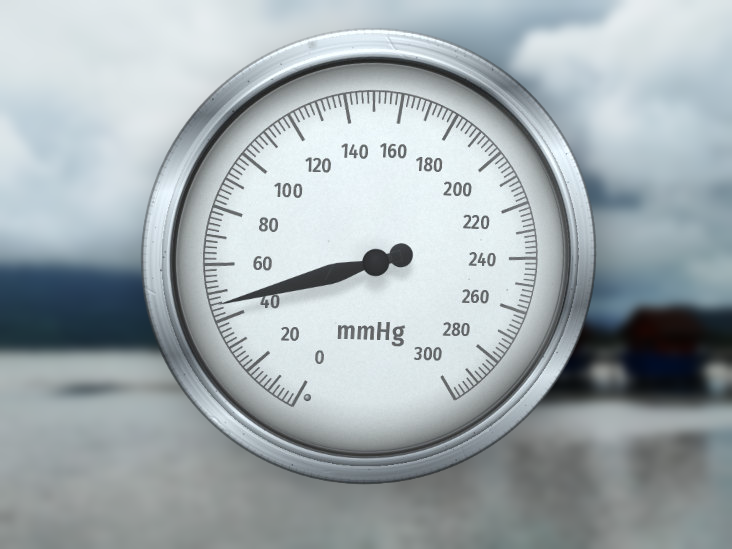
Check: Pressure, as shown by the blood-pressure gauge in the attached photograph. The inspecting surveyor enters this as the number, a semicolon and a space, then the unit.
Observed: 46; mmHg
